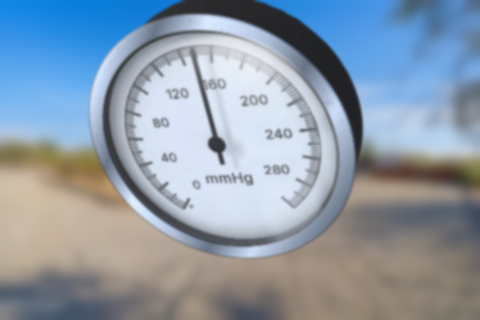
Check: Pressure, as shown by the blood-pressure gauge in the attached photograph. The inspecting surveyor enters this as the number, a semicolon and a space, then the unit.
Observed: 150; mmHg
